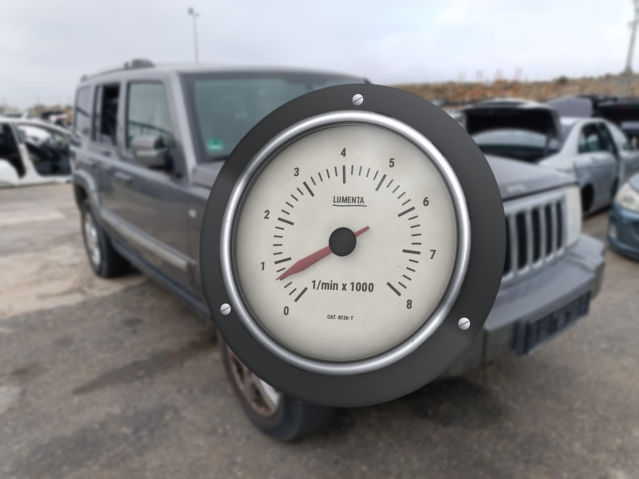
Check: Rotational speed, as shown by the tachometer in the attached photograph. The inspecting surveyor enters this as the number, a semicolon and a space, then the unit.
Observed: 600; rpm
